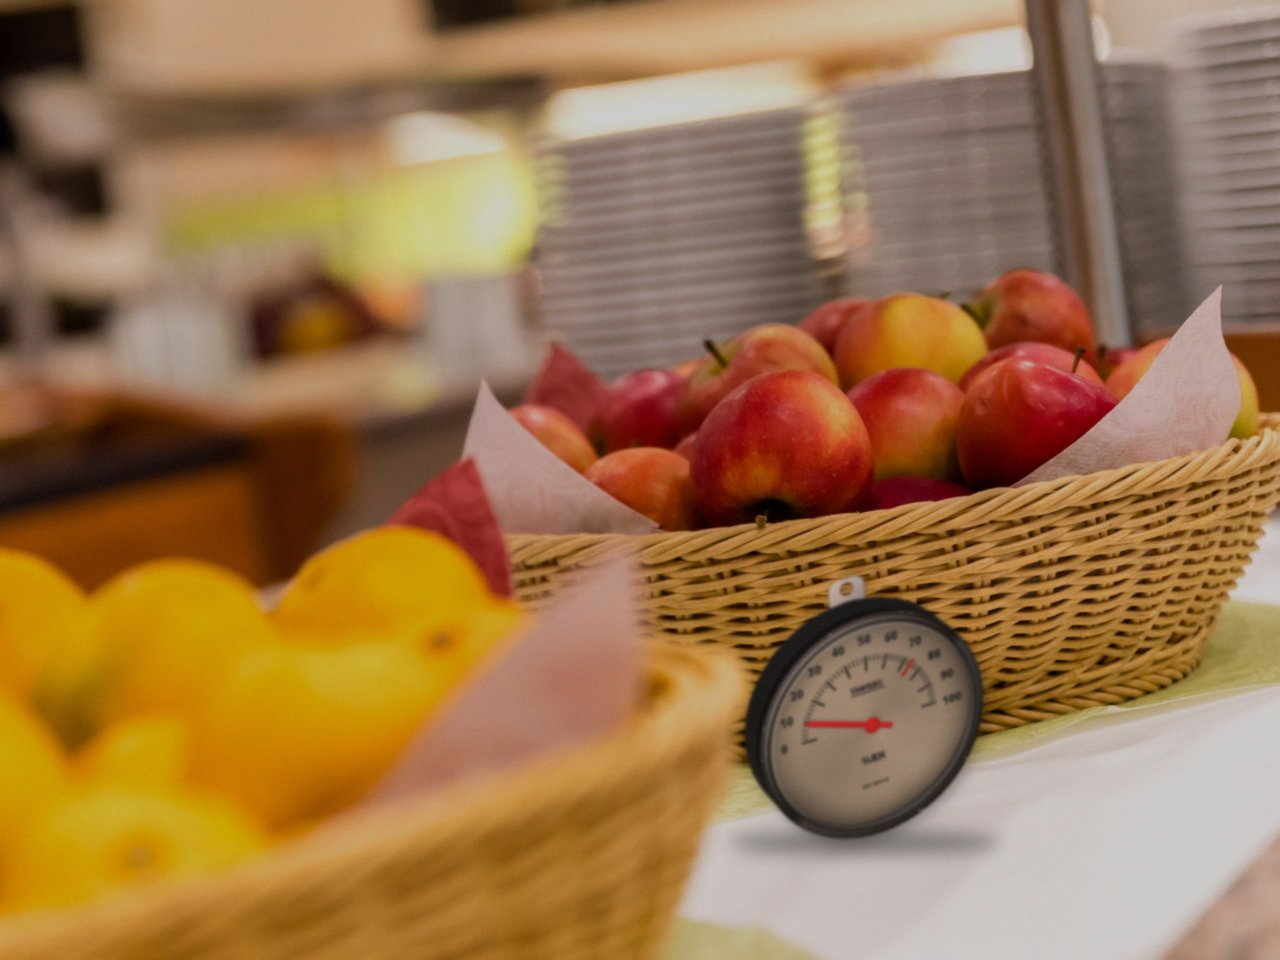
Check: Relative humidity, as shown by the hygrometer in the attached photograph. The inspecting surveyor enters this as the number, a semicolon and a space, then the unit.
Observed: 10; %
